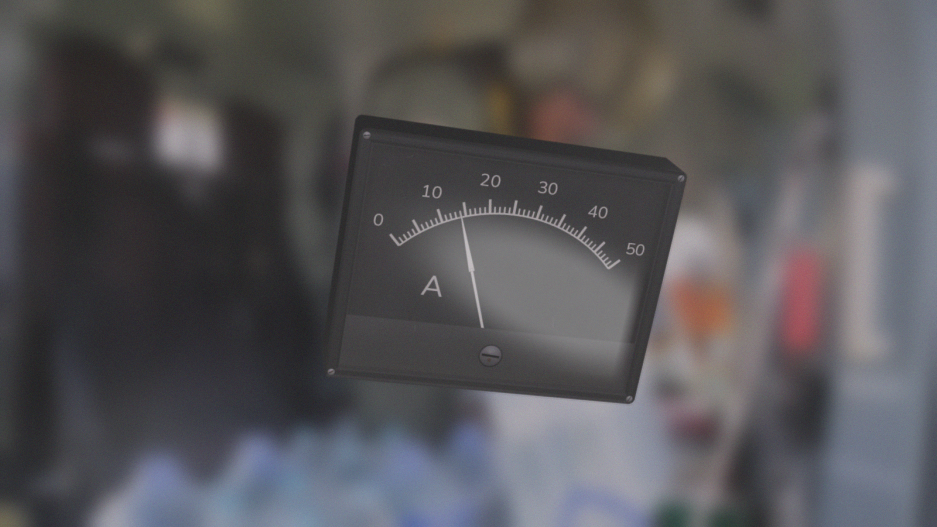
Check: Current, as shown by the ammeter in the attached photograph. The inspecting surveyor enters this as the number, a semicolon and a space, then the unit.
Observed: 14; A
